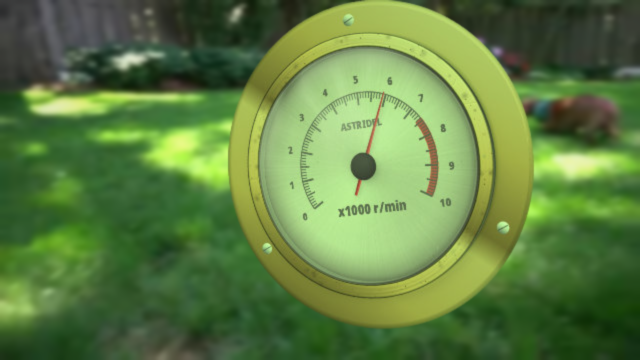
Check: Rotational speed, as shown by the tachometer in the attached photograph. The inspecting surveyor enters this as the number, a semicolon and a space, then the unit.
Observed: 6000; rpm
